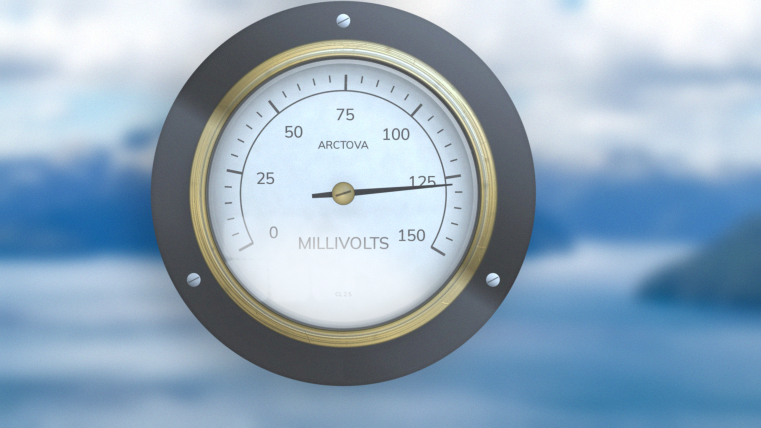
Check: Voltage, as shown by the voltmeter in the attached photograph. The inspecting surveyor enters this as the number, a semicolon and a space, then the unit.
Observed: 127.5; mV
